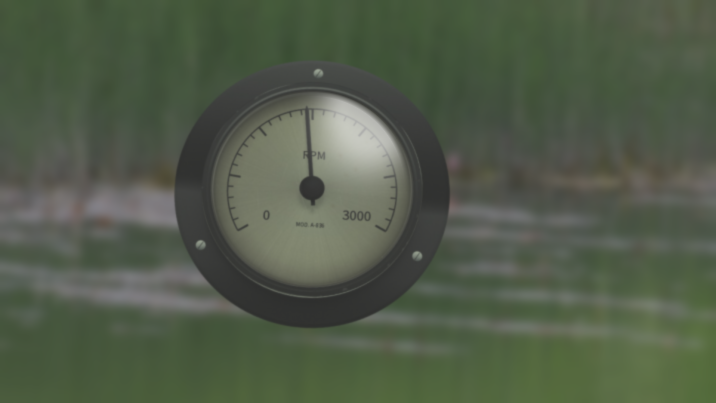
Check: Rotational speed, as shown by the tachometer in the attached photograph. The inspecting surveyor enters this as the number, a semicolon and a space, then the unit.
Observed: 1450; rpm
